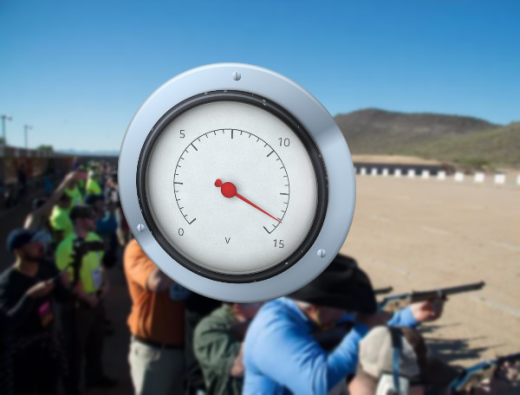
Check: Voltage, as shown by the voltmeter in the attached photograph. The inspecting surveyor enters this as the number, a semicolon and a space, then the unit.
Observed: 14; V
